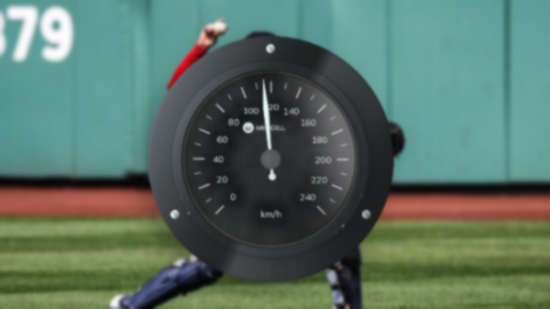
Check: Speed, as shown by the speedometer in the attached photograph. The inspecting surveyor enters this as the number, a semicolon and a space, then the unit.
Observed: 115; km/h
